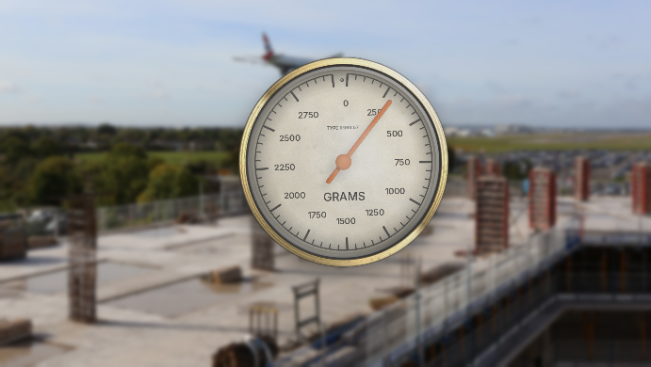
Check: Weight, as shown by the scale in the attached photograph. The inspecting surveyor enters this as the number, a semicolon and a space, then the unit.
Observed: 300; g
